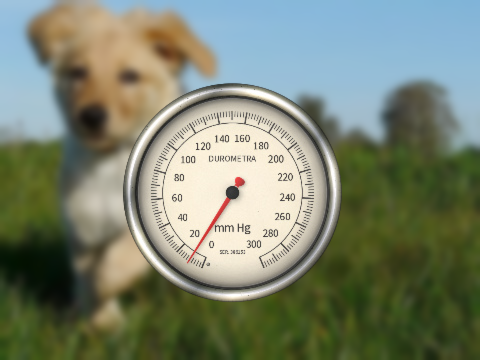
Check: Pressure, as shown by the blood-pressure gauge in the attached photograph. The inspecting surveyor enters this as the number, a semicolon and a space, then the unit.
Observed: 10; mmHg
